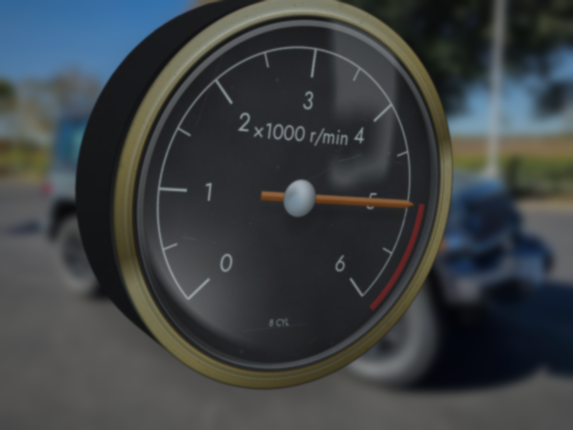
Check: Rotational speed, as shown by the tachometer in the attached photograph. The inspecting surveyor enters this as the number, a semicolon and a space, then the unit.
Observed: 5000; rpm
